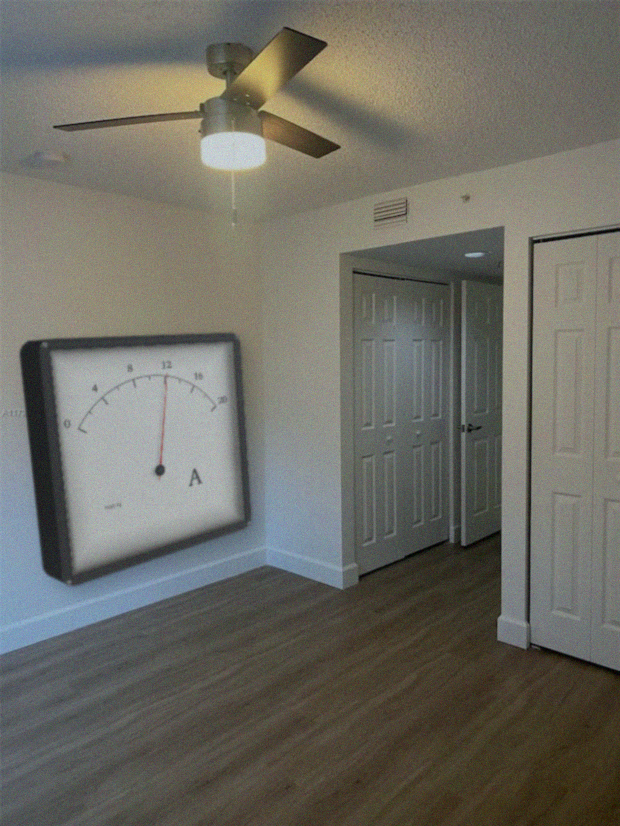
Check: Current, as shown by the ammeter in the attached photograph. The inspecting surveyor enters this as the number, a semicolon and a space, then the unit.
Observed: 12; A
